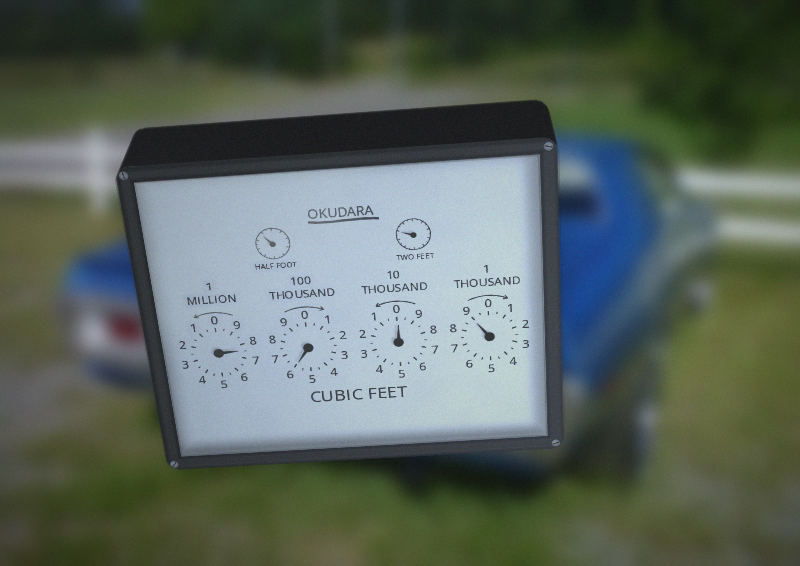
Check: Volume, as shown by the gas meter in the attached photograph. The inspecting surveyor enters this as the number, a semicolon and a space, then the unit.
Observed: 759900; ft³
